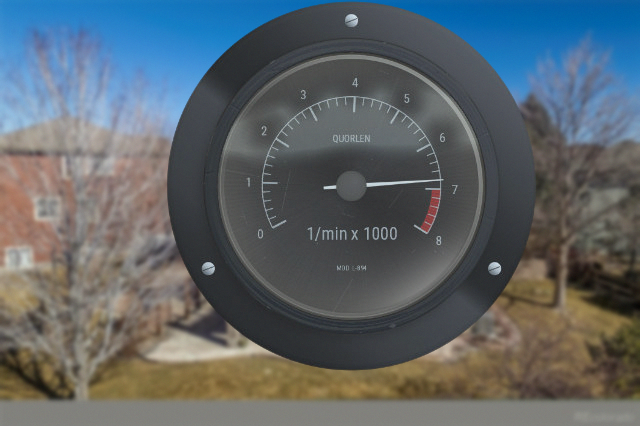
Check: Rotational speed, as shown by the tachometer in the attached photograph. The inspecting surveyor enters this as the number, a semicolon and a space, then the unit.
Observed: 6800; rpm
